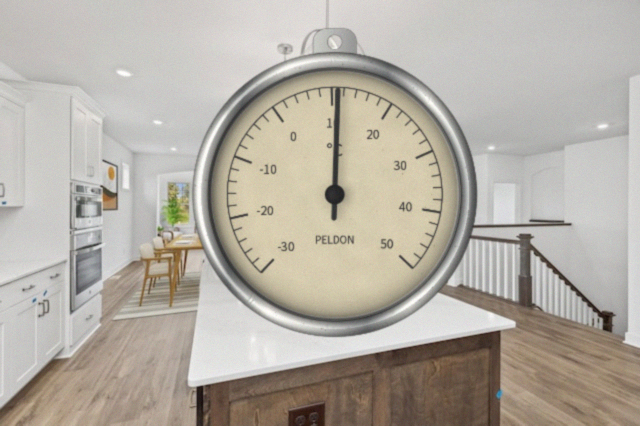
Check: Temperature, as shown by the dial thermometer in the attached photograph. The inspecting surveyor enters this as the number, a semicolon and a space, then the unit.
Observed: 11; °C
